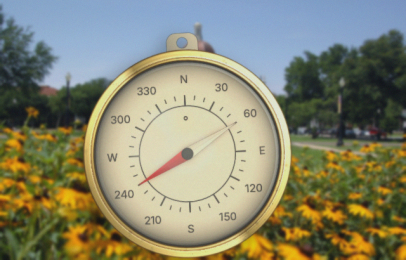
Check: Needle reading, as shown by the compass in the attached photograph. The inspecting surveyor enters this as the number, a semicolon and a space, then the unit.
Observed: 240; °
